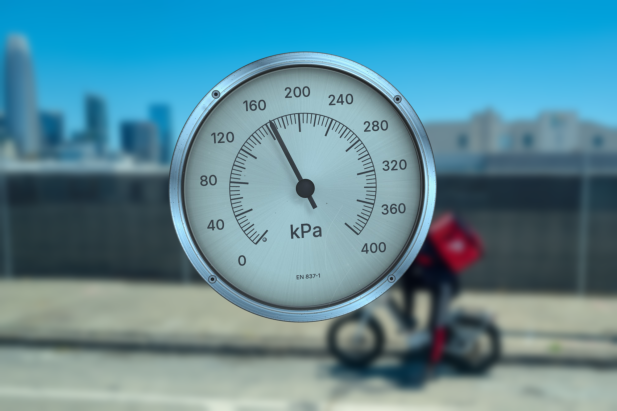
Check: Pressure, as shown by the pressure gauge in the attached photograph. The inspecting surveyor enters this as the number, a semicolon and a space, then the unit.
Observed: 165; kPa
